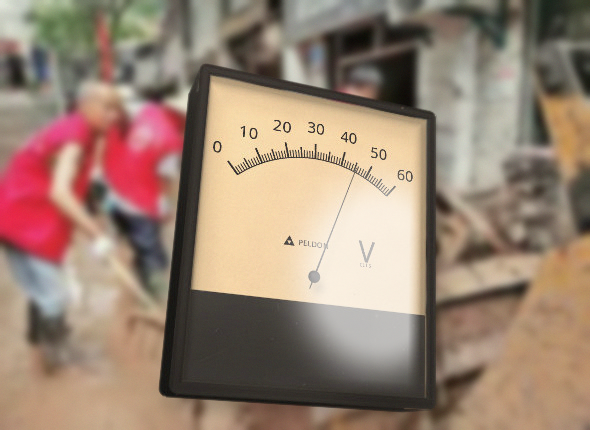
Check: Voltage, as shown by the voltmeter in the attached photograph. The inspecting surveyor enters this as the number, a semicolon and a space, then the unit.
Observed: 45; V
